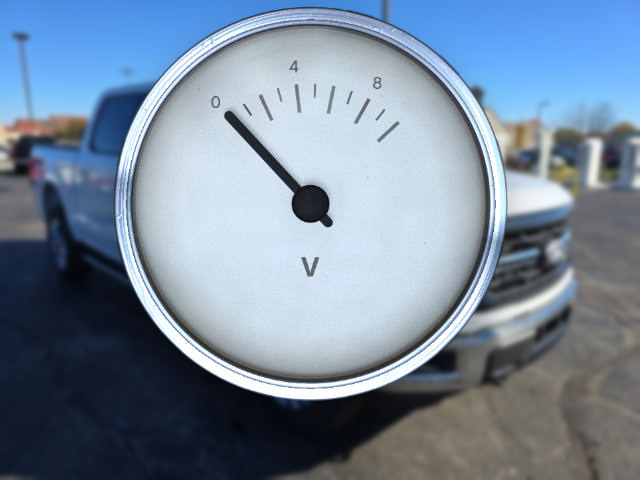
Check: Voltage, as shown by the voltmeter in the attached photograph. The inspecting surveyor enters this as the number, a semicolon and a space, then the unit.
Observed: 0; V
